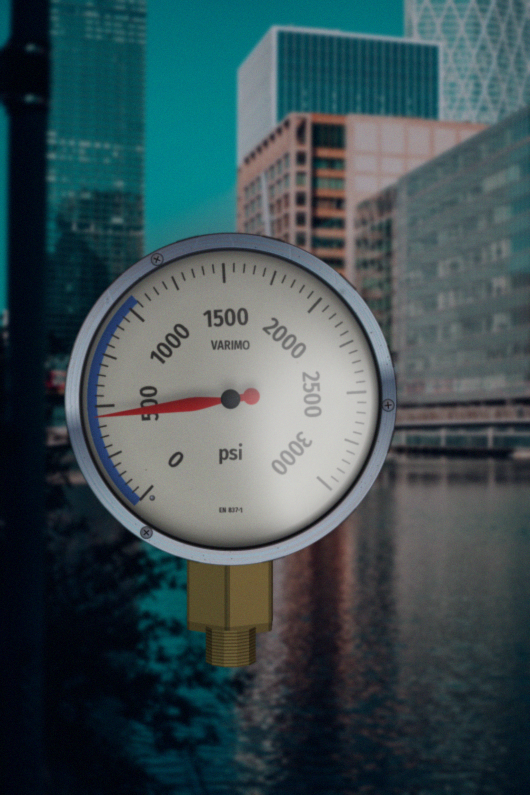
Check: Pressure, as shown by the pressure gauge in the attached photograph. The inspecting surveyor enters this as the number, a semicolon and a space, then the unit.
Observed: 450; psi
